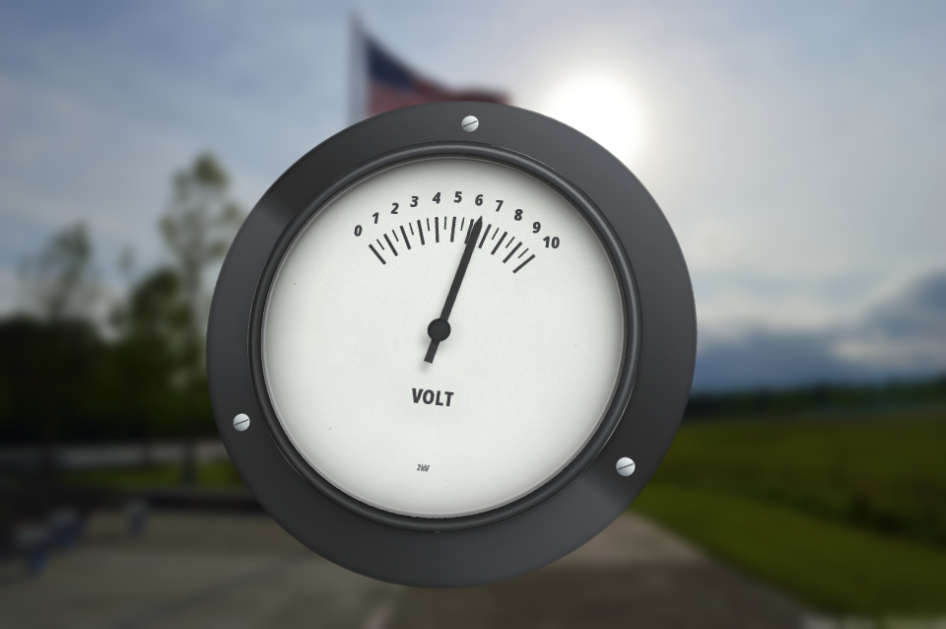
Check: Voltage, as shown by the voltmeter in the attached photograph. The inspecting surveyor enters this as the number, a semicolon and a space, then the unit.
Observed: 6.5; V
